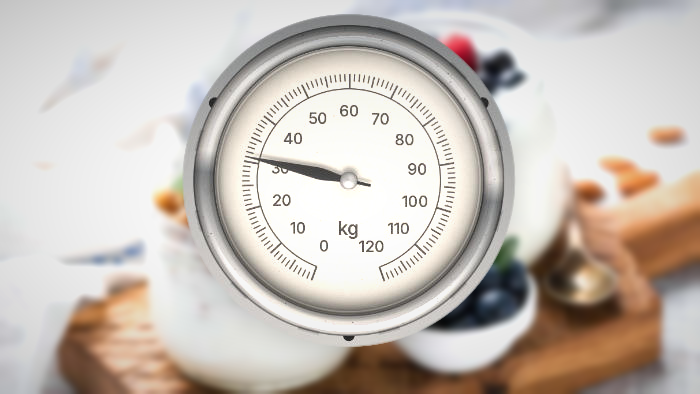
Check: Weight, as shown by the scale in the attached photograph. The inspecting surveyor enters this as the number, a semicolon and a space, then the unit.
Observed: 31; kg
